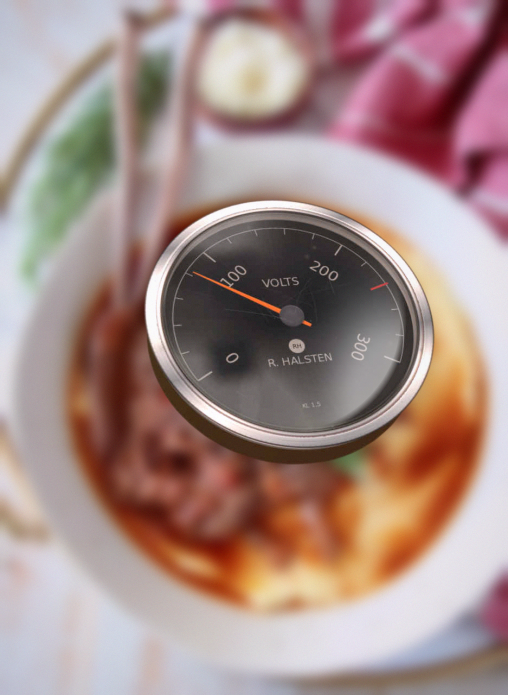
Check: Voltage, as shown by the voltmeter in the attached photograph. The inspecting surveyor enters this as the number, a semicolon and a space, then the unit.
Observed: 80; V
